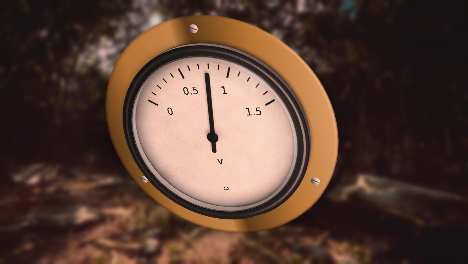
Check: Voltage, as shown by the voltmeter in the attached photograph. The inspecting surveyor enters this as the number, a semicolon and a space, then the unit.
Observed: 0.8; V
